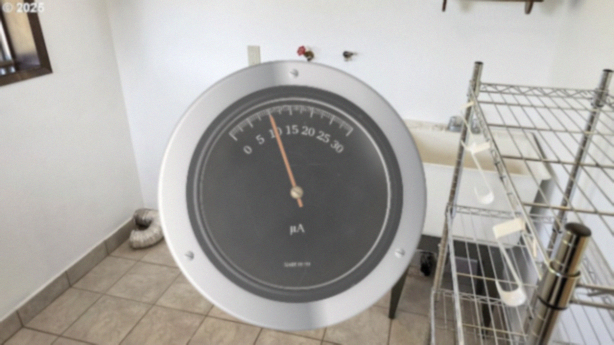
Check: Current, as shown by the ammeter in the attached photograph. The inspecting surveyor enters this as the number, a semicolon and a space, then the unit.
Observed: 10; µA
